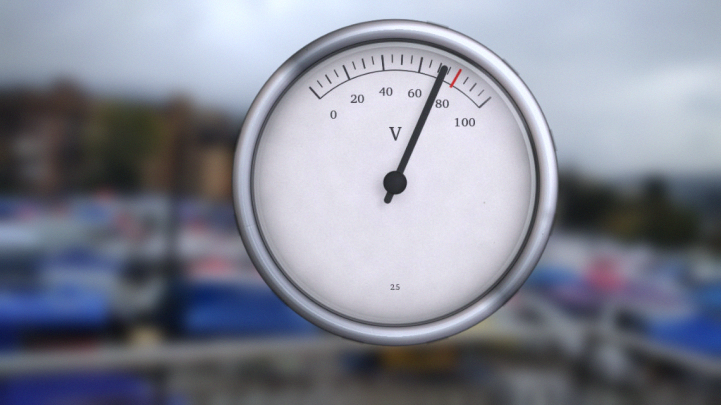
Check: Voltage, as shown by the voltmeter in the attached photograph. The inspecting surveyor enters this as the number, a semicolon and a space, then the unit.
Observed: 72.5; V
